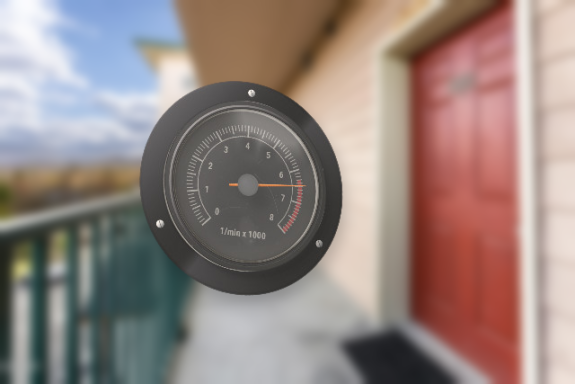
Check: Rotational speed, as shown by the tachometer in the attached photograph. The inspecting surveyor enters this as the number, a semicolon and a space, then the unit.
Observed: 6500; rpm
